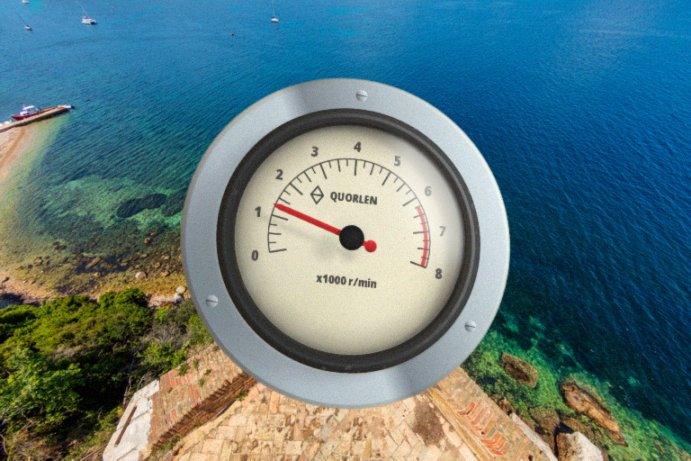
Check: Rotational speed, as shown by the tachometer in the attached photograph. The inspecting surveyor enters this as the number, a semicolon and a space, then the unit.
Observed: 1250; rpm
